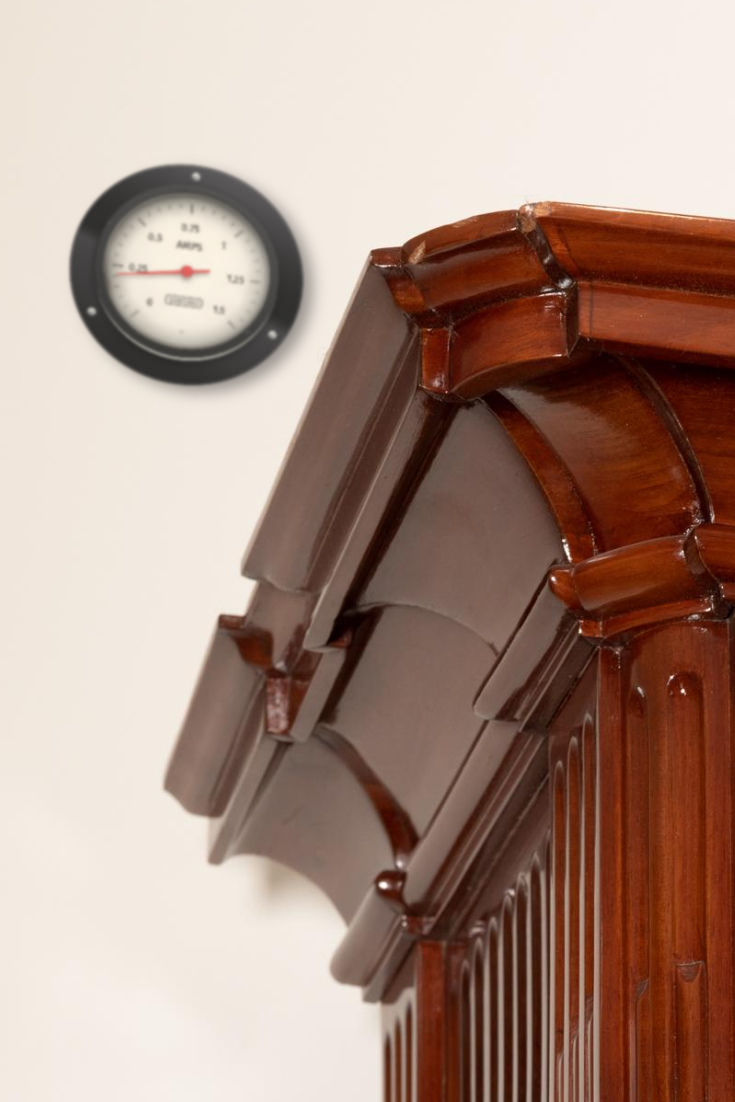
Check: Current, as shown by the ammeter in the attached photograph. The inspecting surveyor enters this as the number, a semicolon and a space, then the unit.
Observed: 0.2; A
